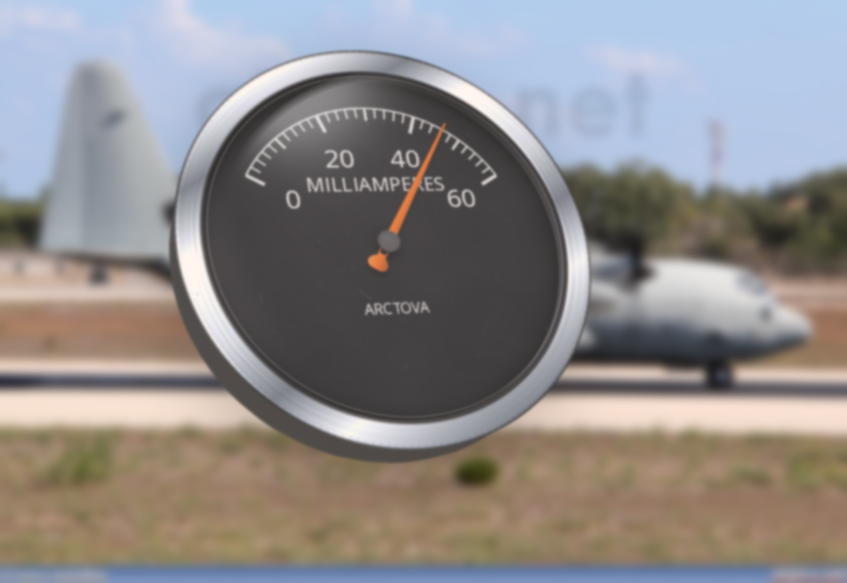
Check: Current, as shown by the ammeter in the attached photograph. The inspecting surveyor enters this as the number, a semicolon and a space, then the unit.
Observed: 46; mA
